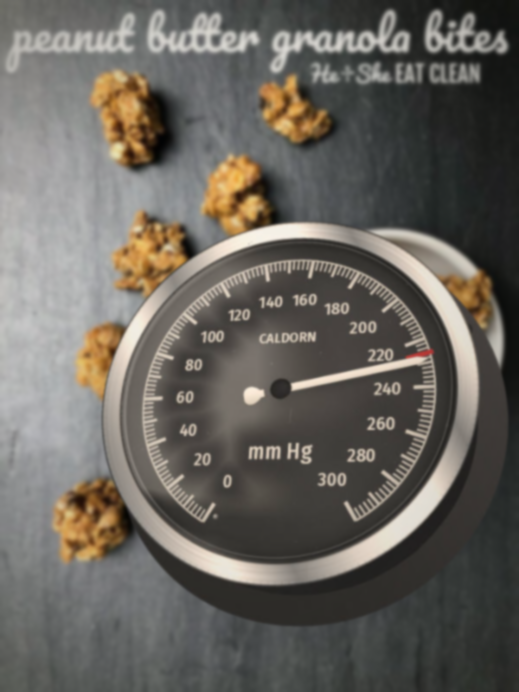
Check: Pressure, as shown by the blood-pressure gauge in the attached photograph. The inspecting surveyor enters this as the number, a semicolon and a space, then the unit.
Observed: 230; mmHg
